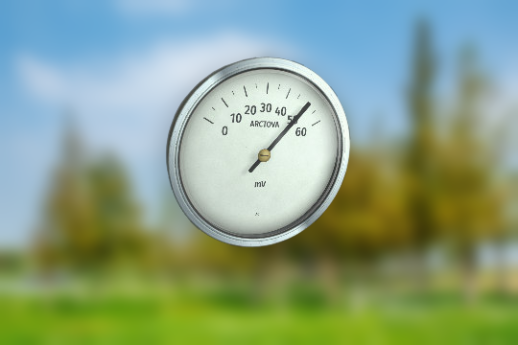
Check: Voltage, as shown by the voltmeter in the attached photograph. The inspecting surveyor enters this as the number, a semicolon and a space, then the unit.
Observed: 50; mV
